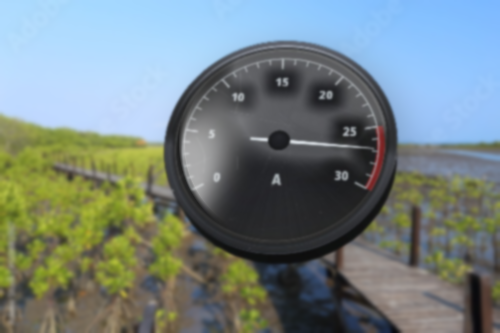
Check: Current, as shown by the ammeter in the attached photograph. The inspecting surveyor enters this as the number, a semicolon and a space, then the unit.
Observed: 27; A
